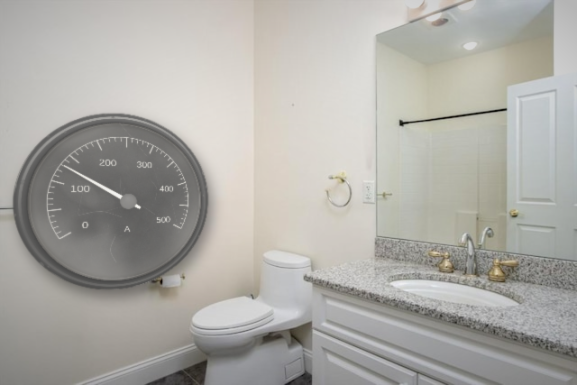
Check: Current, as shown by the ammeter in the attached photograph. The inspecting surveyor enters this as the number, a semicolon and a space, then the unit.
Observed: 130; A
